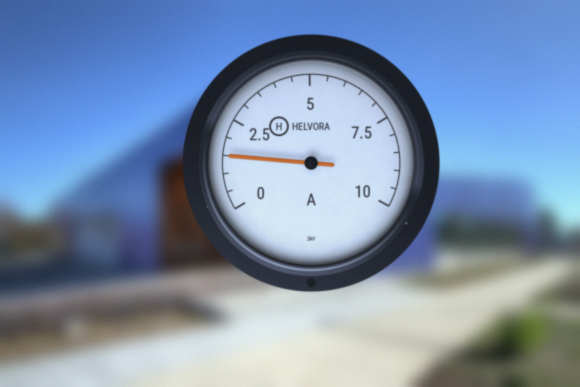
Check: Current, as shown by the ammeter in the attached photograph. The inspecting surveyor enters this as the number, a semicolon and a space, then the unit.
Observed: 1.5; A
